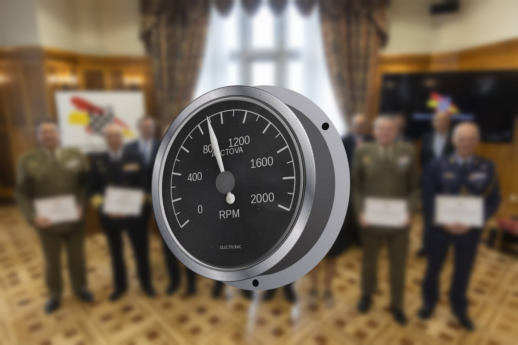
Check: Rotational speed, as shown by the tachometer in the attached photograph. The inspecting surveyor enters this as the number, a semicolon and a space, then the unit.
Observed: 900; rpm
